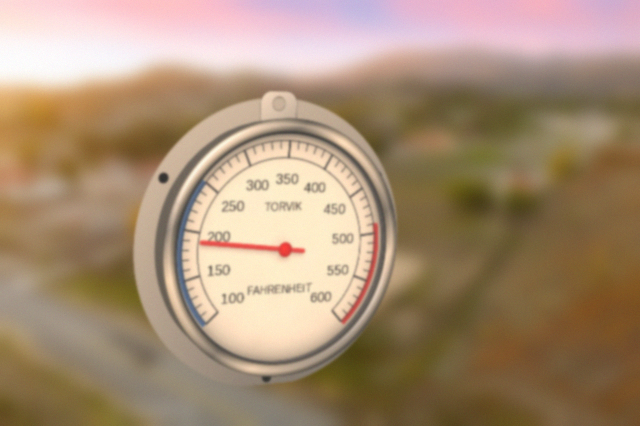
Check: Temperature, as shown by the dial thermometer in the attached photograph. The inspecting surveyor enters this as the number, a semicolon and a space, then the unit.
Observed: 190; °F
